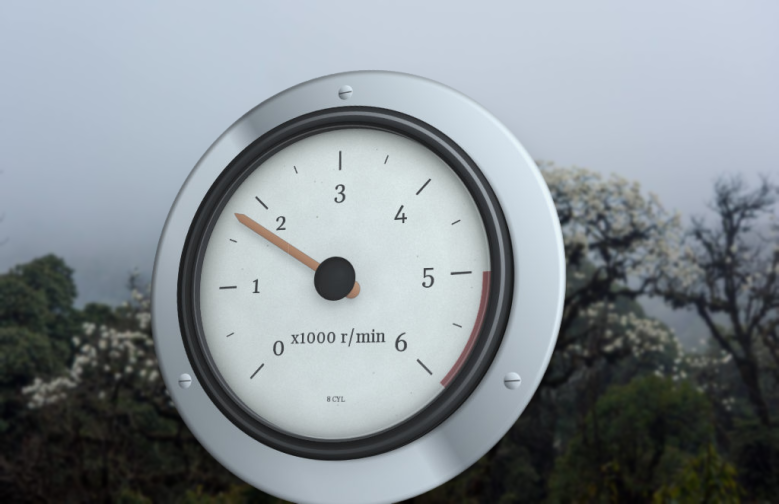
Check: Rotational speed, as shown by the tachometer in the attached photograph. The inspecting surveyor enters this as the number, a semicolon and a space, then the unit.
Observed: 1750; rpm
